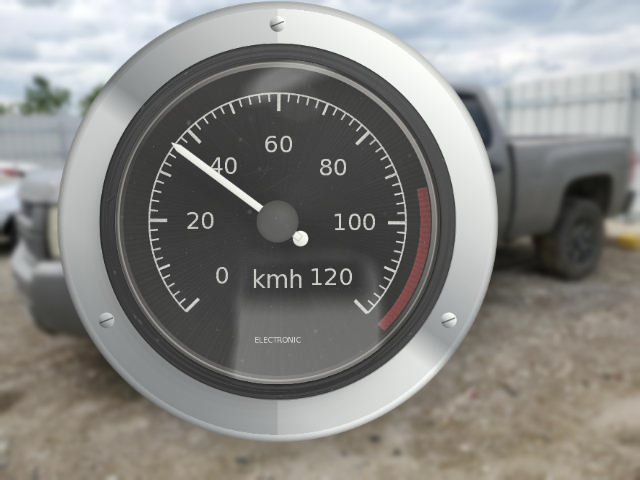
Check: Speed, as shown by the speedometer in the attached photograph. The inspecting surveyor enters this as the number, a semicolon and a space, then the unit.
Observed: 36; km/h
